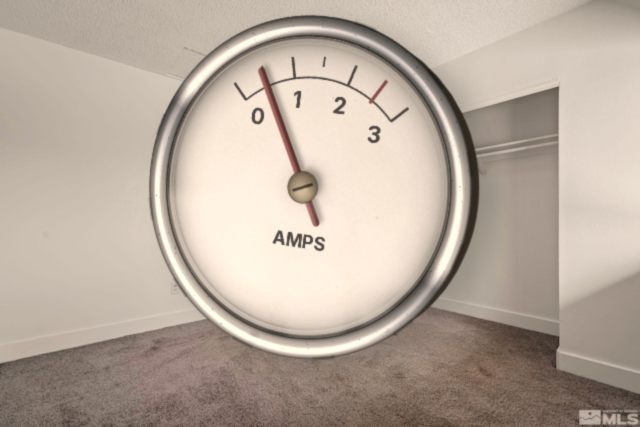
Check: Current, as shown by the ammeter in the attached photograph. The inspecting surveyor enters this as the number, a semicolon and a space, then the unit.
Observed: 0.5; A
